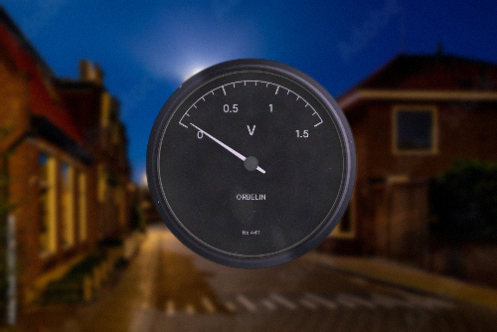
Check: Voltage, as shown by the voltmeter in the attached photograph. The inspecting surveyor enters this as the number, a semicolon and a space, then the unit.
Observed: 0.05; V
